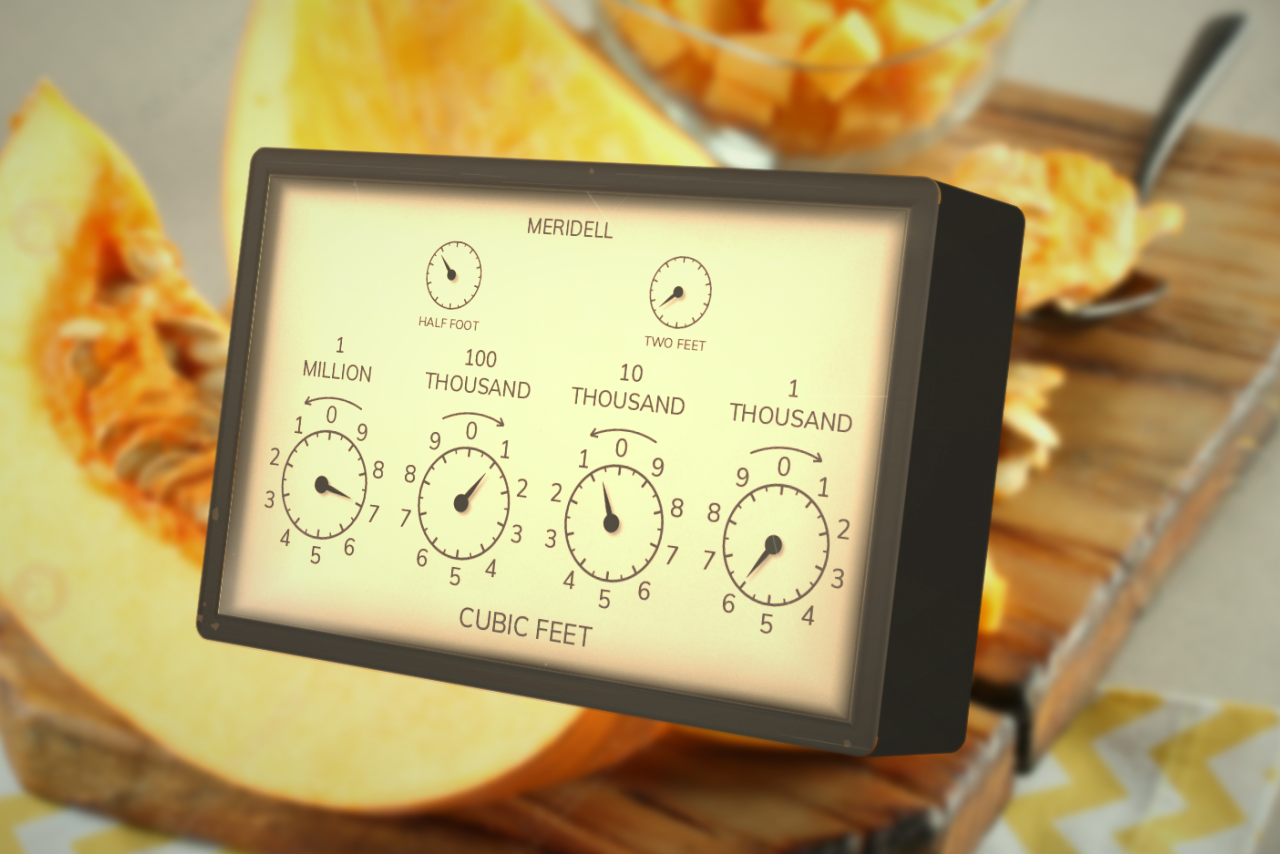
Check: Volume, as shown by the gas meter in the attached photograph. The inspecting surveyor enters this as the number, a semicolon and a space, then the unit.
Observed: 710600; ft³
